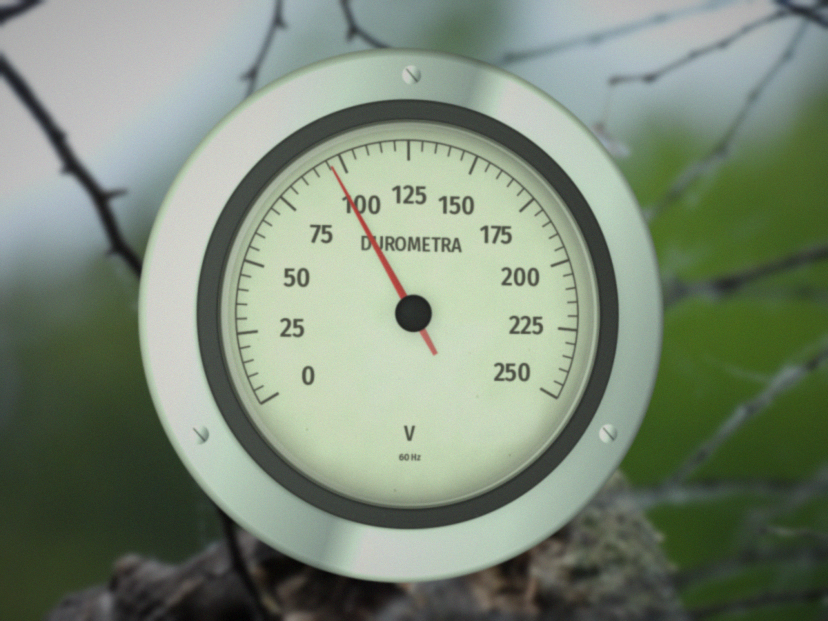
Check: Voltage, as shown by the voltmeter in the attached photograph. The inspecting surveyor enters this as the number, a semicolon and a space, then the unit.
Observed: 95; V
